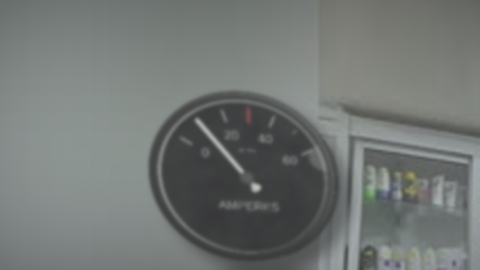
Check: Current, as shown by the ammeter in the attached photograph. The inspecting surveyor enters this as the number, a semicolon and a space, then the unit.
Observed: 10; A
